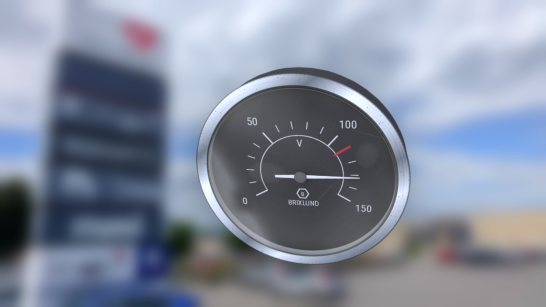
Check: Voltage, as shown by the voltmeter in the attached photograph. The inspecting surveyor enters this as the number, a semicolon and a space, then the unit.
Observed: 130; V
